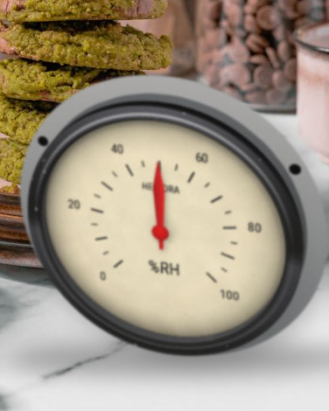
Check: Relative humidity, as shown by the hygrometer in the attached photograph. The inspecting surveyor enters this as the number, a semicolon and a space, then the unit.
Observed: 50; %
